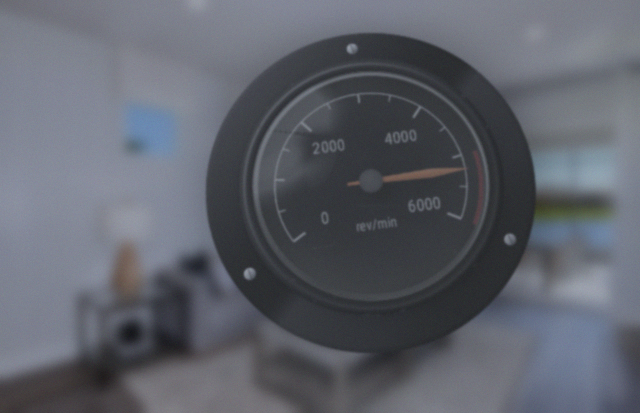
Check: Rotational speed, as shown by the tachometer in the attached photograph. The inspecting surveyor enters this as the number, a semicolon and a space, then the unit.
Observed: 5250; rpm
